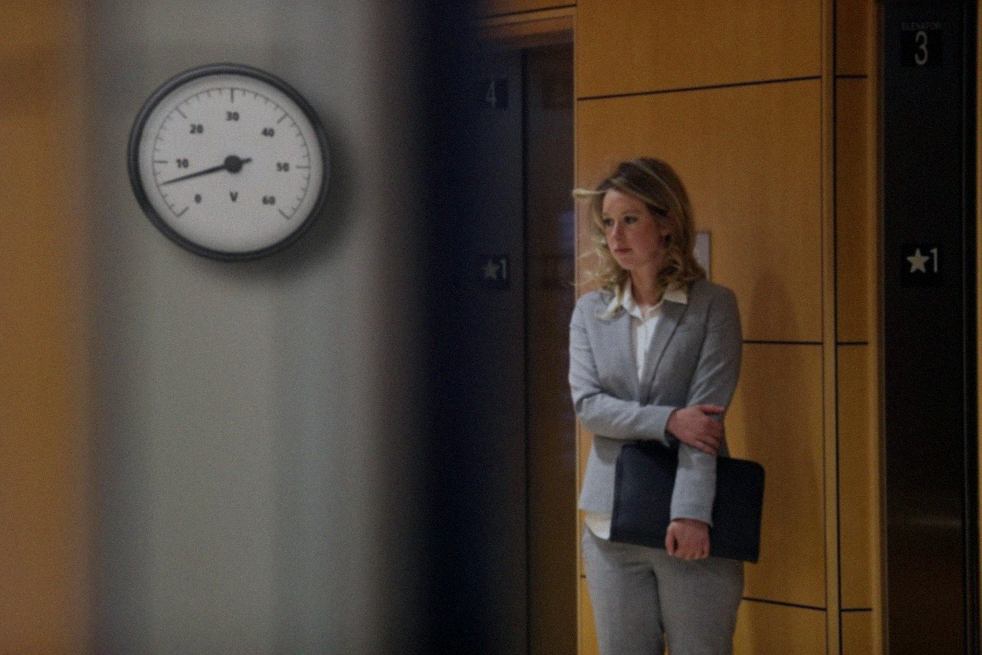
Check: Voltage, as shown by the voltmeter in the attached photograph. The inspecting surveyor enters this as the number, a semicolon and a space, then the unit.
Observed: 6; V
